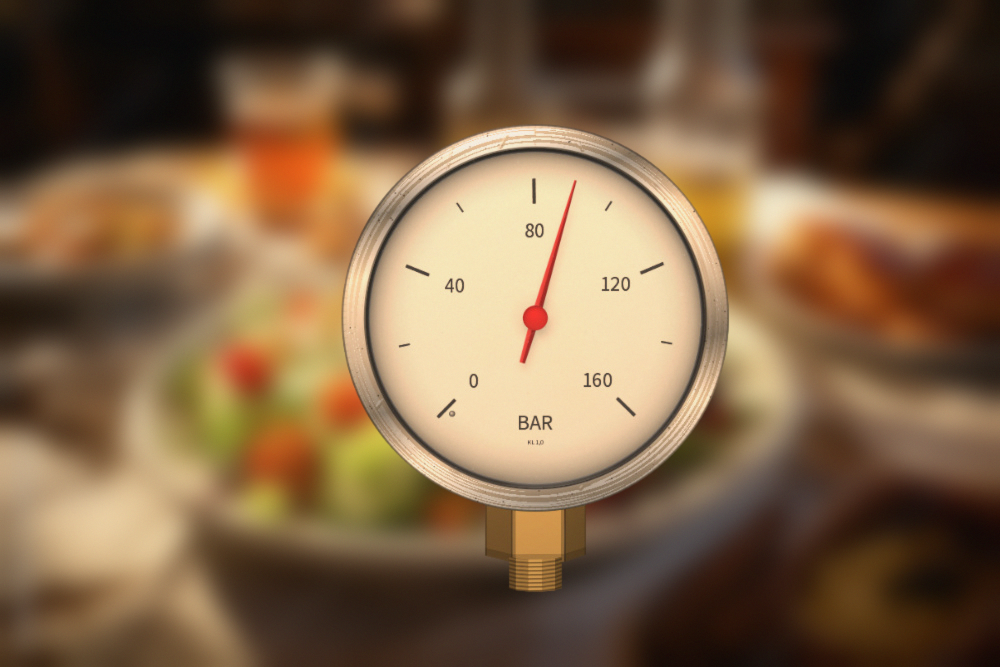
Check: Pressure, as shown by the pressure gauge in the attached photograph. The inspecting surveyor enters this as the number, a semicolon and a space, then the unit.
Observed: 90; bar
